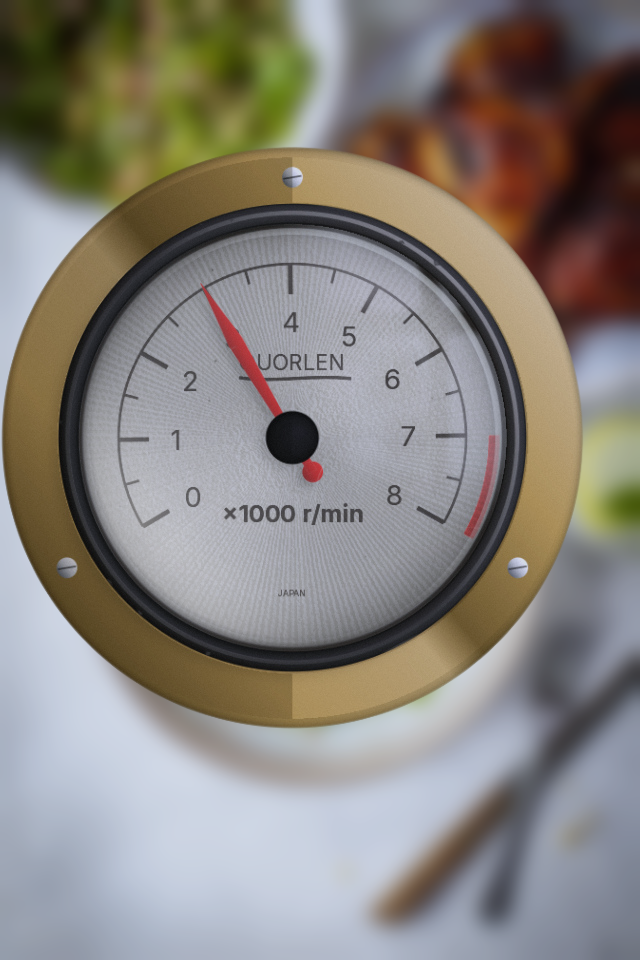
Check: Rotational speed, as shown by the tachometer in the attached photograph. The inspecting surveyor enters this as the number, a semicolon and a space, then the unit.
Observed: 3000; rpm
